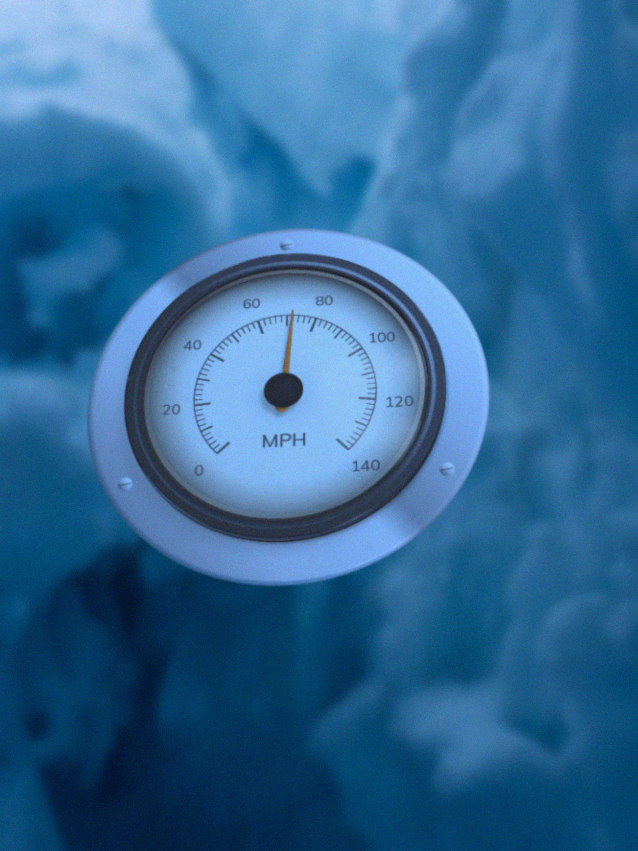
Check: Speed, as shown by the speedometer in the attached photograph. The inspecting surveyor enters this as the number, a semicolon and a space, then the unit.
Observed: 72; mph
